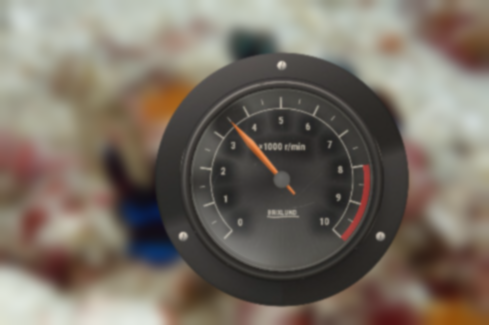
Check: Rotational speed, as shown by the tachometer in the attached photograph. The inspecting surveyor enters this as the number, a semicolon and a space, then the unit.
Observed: 3500; rpm
